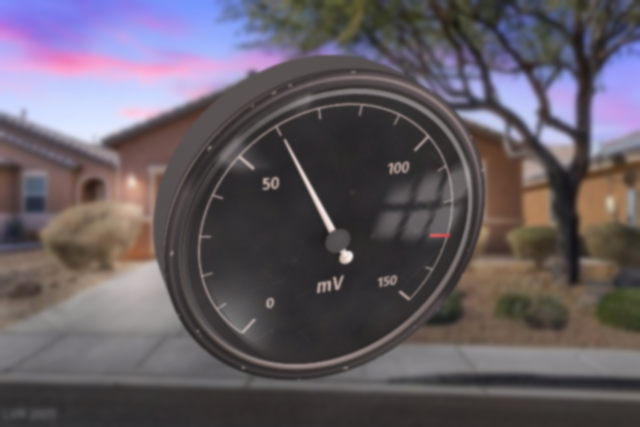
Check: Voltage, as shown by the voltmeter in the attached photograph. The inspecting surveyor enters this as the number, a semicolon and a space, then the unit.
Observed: 60; mV
